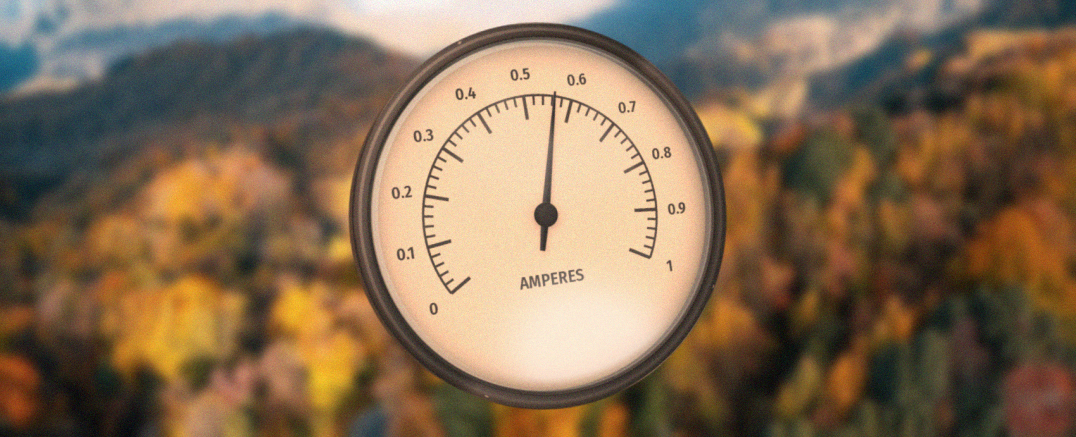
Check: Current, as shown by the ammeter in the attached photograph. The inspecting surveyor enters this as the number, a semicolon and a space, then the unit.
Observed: 0.56; A
